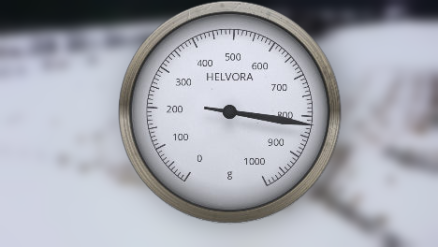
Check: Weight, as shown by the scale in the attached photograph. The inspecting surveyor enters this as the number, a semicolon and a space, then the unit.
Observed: 820; g
